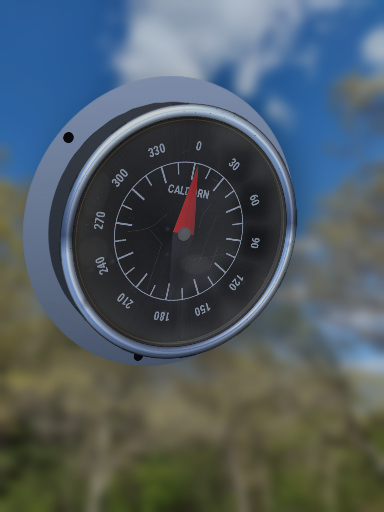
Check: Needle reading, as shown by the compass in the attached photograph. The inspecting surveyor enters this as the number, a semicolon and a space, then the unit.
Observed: 0; °
